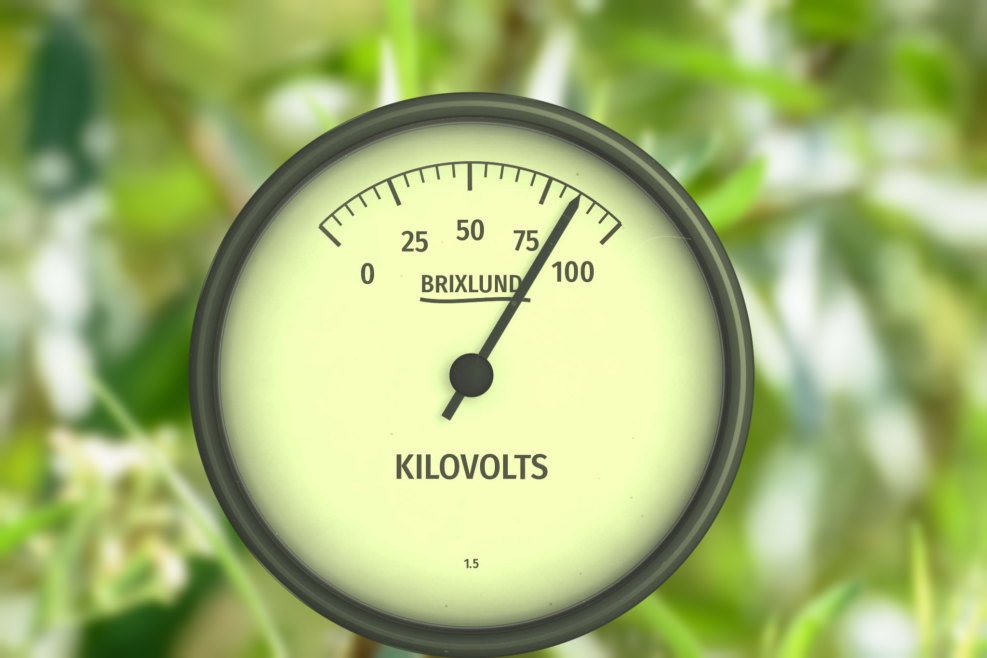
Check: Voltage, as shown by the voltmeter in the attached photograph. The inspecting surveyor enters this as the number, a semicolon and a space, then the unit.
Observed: 85; kV
